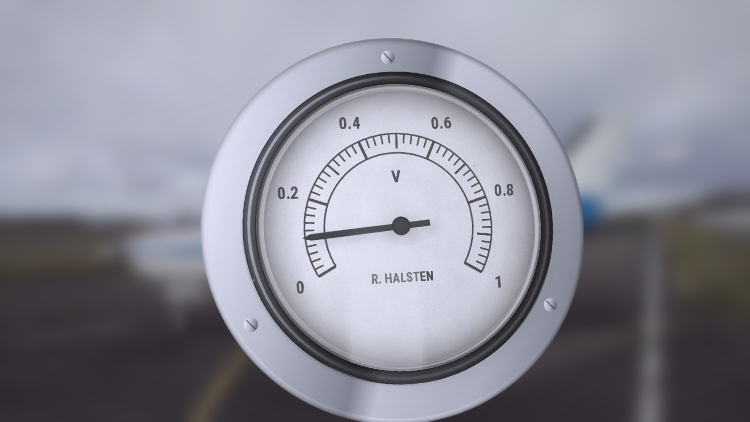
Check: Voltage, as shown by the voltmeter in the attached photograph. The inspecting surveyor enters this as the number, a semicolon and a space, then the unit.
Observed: 0.1; V
